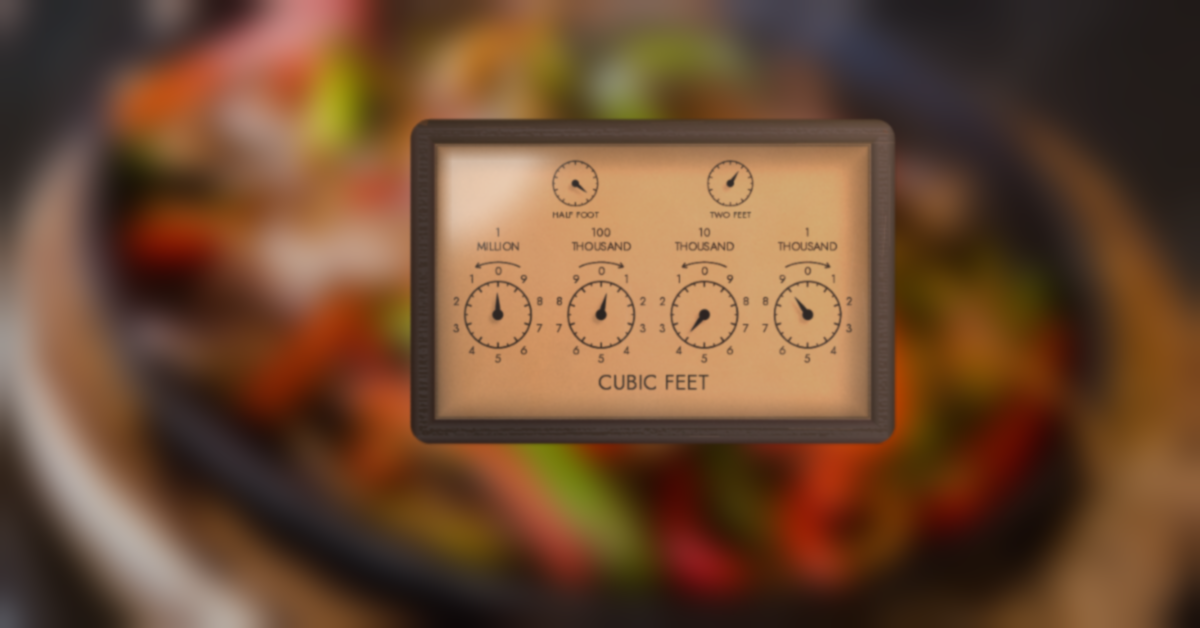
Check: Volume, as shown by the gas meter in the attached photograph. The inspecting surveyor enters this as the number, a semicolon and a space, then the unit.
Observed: 3900; ft³
